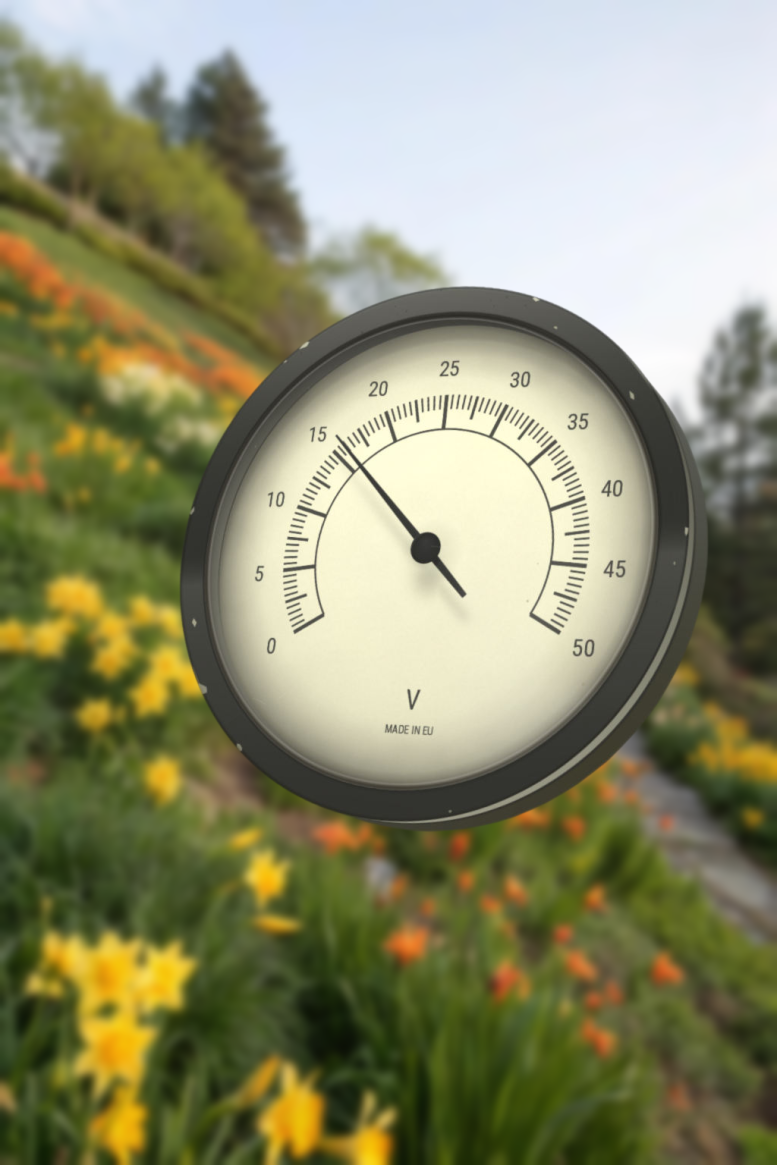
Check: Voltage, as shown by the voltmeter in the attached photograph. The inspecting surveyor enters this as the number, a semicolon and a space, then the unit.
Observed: 16; V
